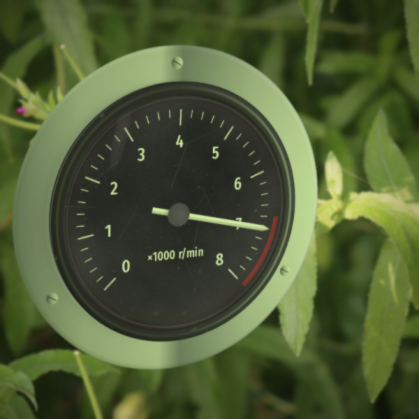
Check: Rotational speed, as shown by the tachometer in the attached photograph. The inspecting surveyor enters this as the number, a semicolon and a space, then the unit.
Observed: 7000; rpm
